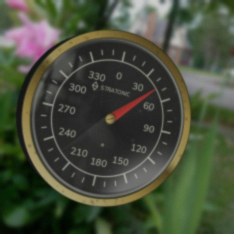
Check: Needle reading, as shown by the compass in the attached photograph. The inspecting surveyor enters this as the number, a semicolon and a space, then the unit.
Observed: 45; °
